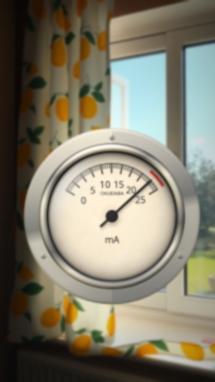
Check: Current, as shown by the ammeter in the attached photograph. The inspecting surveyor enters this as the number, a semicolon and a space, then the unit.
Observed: 22.5; mA
